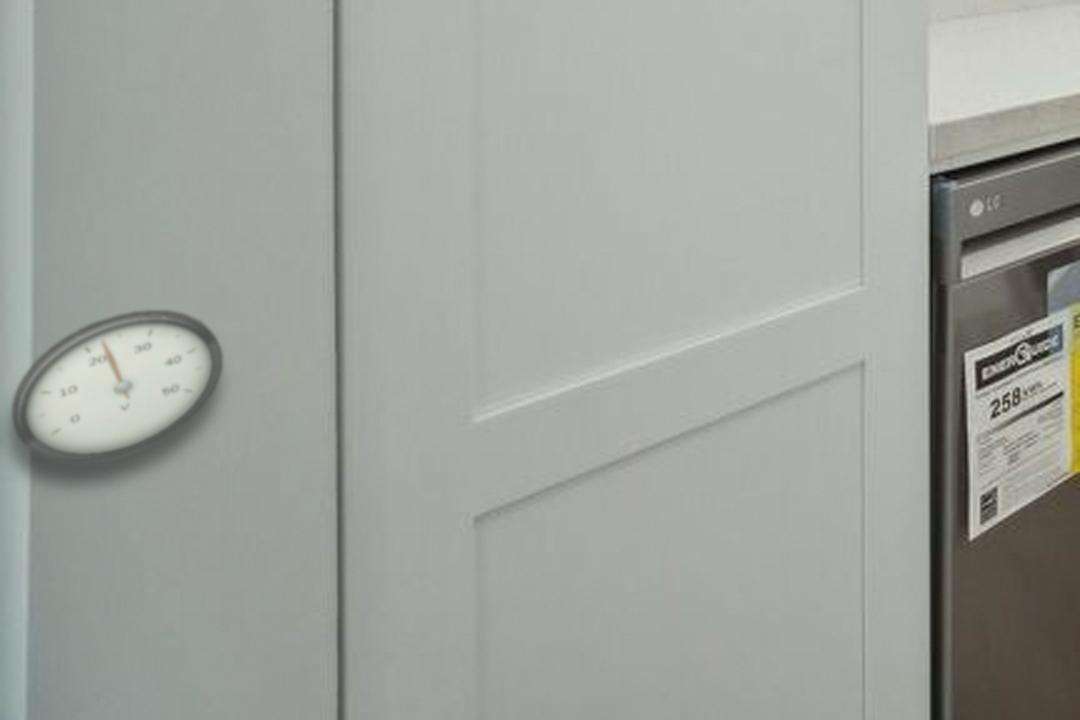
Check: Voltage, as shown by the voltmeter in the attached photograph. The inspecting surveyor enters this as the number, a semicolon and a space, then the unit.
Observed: 22.5; V
